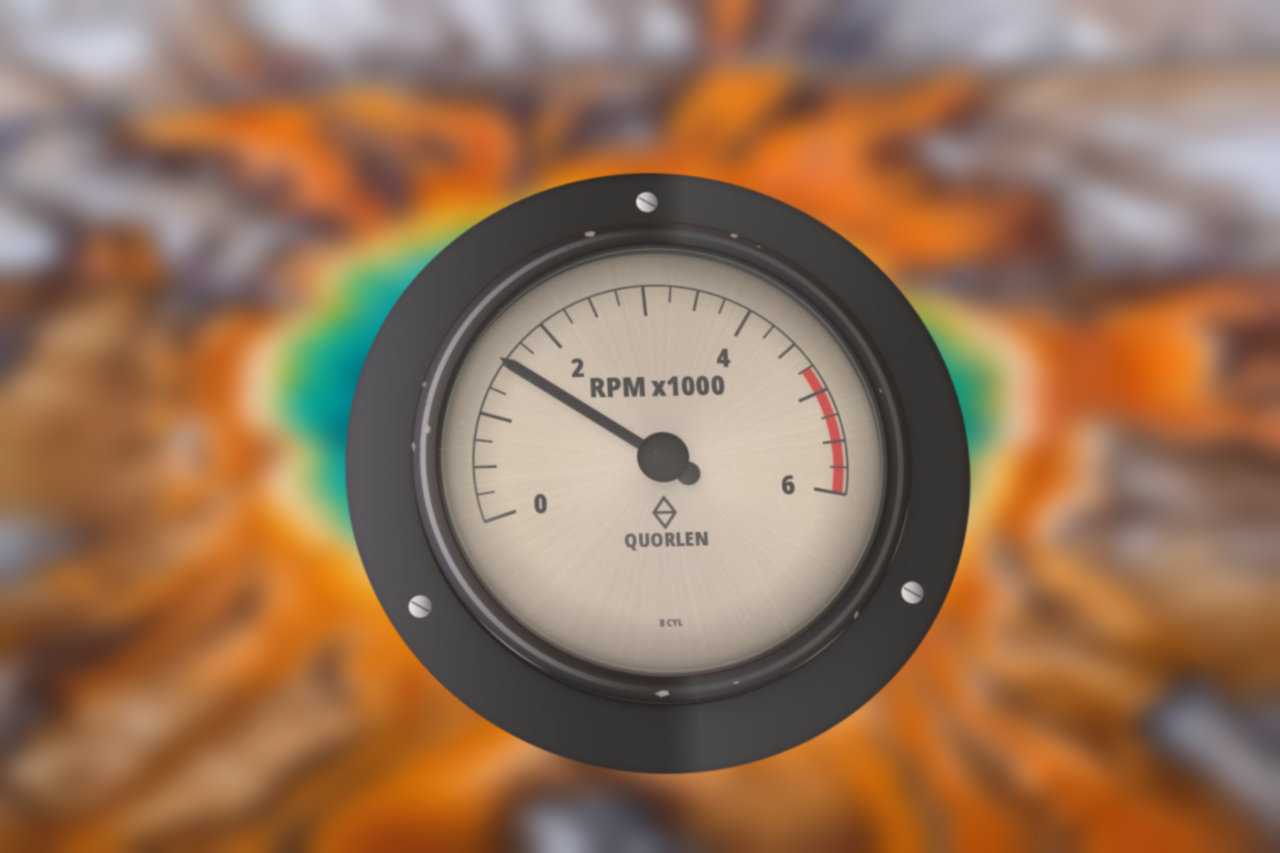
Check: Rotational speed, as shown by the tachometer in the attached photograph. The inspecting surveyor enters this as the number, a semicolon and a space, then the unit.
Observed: 1500; rpm
